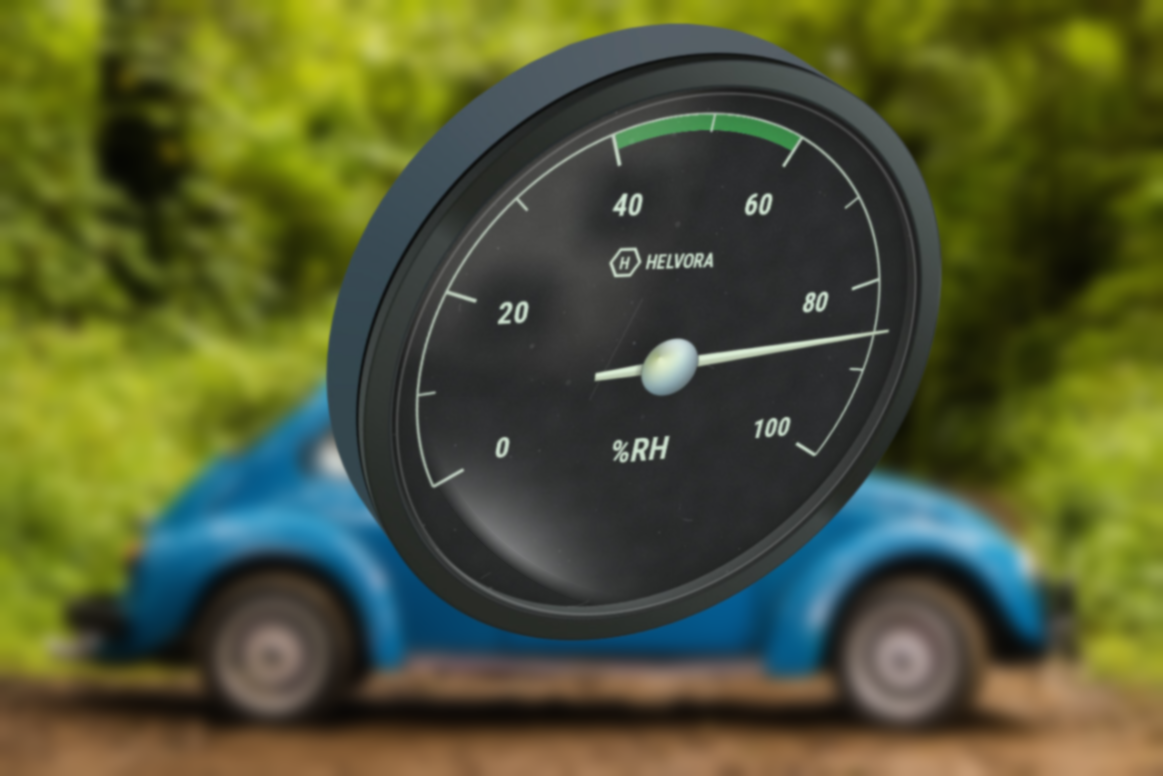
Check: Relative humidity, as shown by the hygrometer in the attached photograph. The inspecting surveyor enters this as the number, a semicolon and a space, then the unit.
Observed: 85; %
